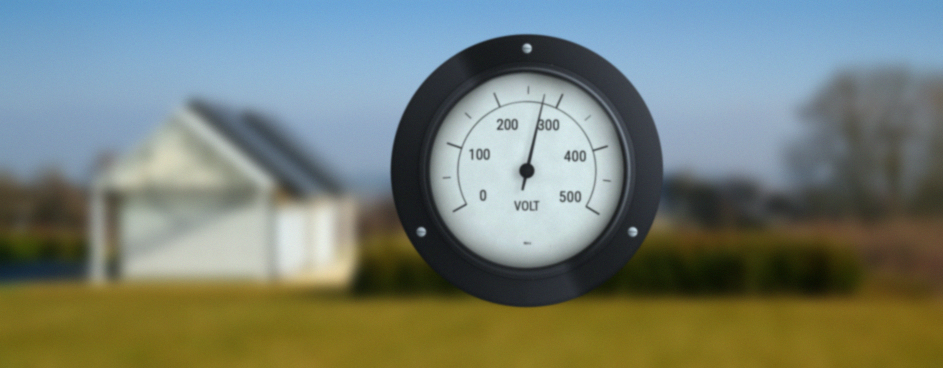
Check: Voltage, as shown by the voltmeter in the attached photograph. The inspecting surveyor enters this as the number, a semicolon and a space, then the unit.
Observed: 275; V
